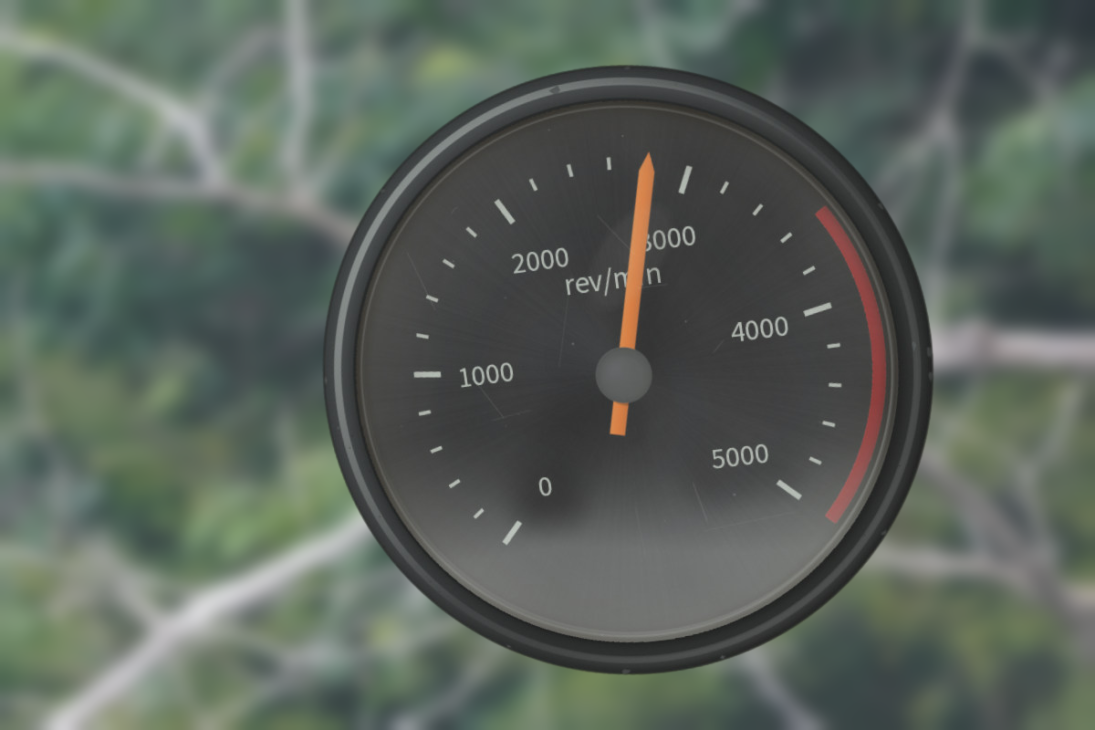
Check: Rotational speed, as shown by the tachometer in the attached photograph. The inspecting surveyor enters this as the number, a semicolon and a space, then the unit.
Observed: 2800; rpm
